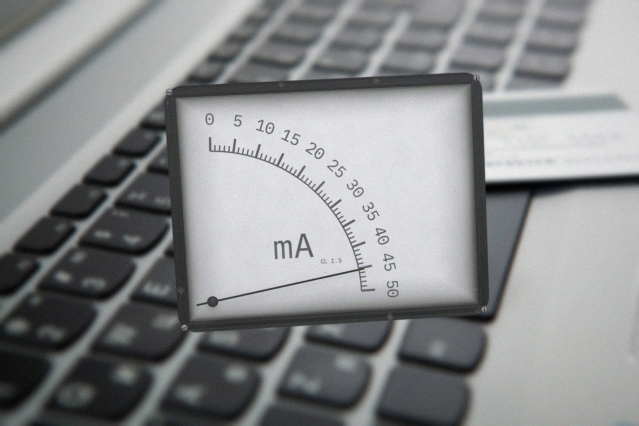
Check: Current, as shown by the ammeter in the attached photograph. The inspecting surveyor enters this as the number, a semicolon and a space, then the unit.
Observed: 45; mA
